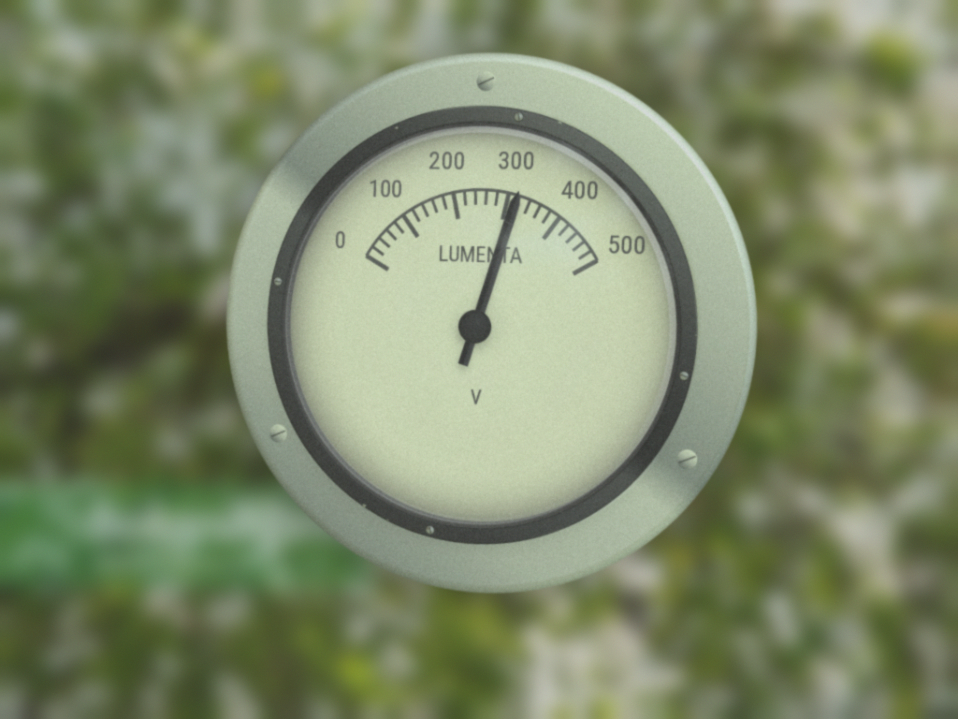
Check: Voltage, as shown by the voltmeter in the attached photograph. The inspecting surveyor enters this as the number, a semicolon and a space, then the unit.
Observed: 320; V
